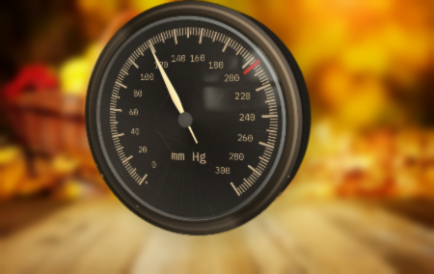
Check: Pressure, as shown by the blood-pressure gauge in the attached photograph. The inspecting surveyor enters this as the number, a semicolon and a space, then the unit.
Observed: 120; mmHg
